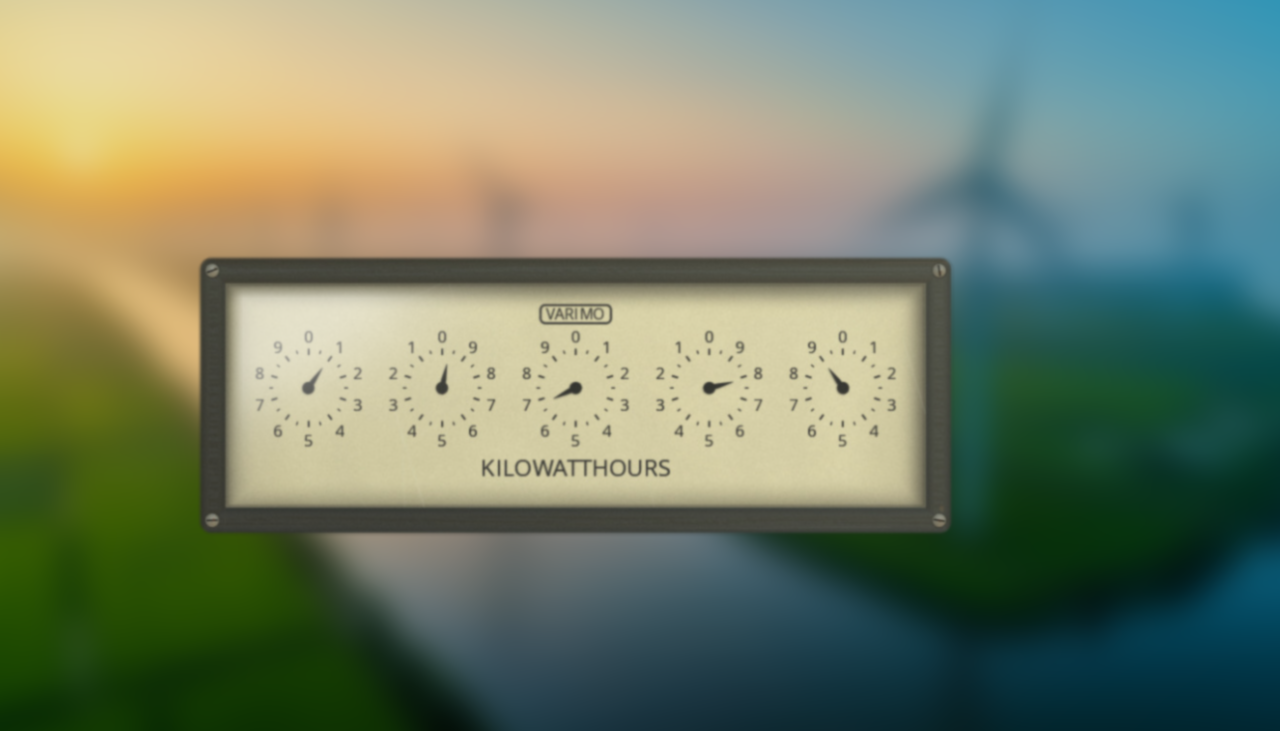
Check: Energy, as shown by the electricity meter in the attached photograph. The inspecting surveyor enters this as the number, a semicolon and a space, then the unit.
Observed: 9679; kWh
